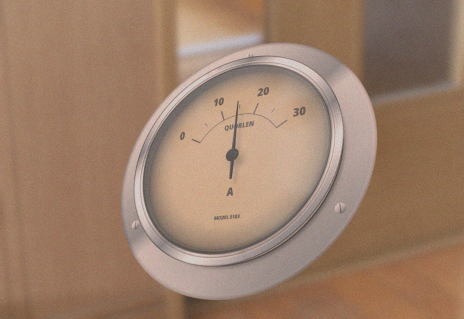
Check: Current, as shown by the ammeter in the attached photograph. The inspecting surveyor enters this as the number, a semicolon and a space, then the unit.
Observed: 15; A
